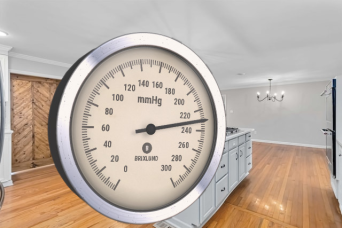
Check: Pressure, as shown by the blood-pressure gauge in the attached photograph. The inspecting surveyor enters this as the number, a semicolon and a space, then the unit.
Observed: 230; mmHg
